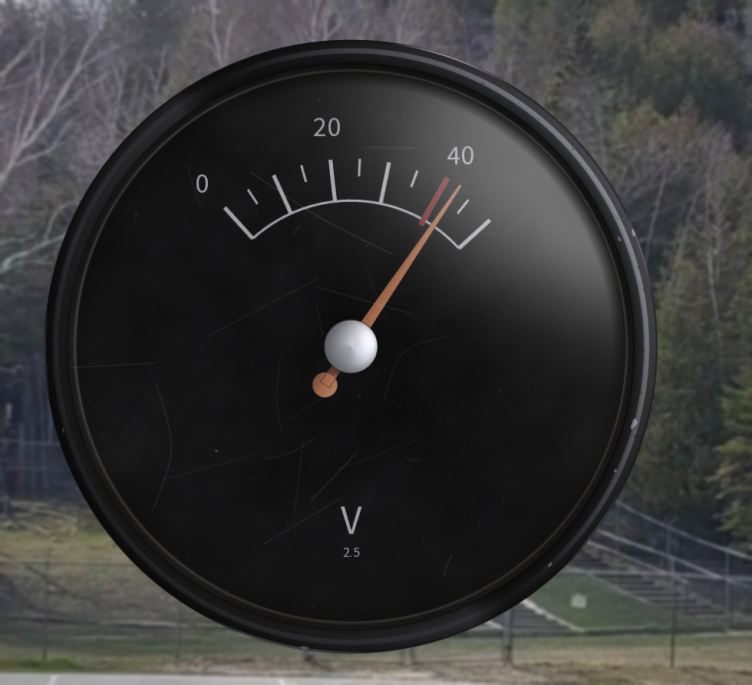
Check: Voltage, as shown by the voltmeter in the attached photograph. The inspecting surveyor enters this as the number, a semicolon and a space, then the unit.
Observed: 42.5; V
